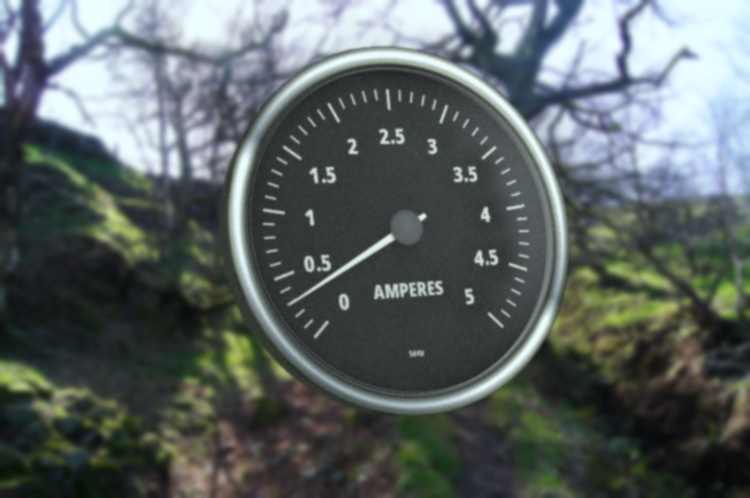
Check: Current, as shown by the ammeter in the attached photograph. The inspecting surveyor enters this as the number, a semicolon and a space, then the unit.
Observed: 0.3; A
